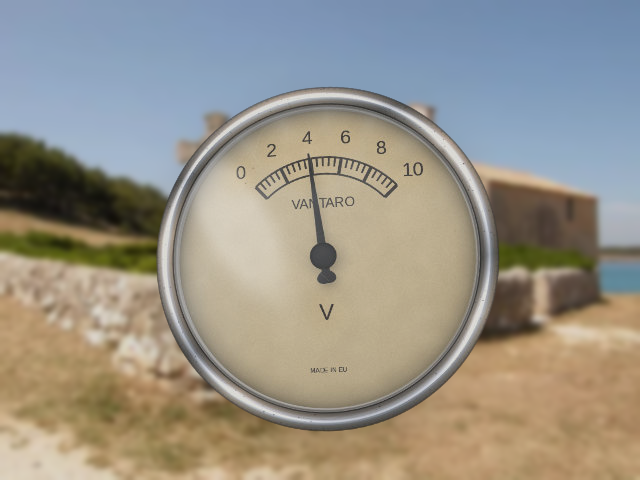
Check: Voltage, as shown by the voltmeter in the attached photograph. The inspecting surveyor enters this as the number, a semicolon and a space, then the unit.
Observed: 4; V
